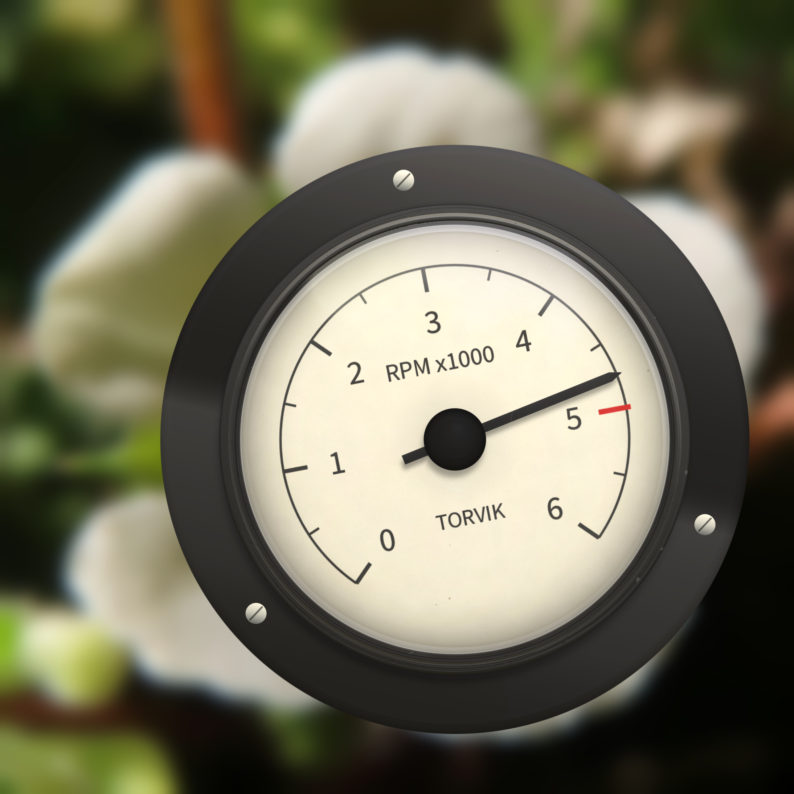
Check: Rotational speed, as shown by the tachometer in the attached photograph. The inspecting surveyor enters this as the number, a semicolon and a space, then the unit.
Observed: 4750; rpm
